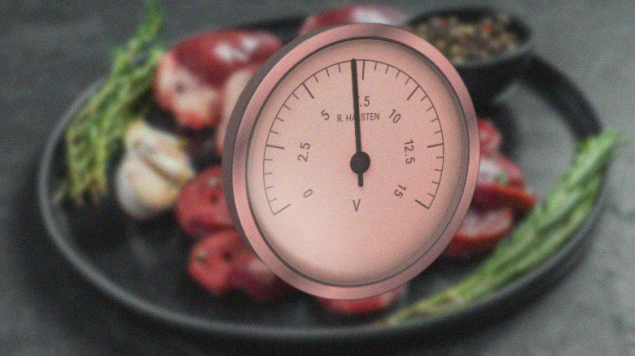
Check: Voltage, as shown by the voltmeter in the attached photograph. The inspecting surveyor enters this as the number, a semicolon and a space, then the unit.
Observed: 7; V
